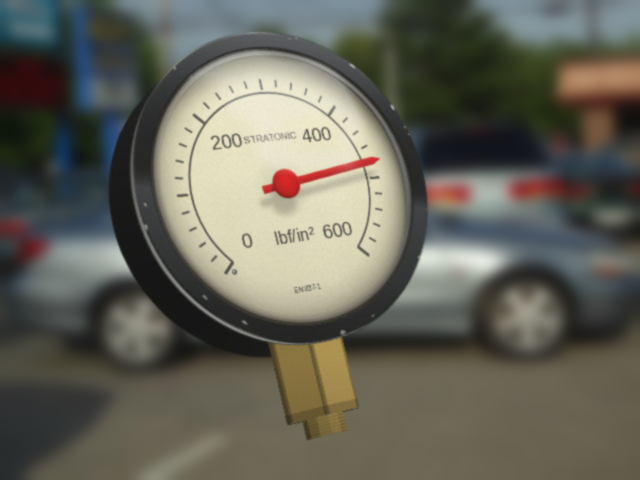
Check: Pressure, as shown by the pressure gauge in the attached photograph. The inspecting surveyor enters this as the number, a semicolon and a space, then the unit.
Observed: 480; psi
